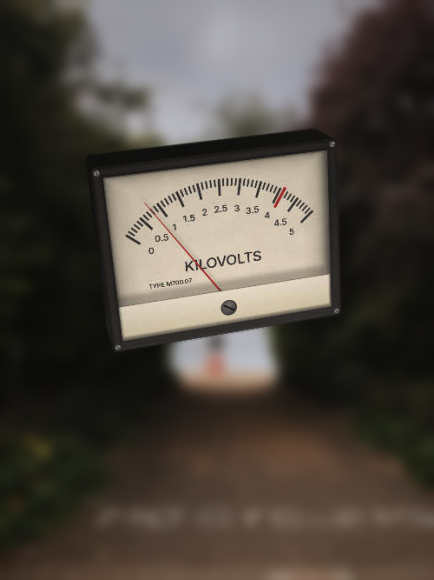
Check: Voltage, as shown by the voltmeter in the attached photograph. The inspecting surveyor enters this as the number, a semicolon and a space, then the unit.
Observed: 0.8; kV
